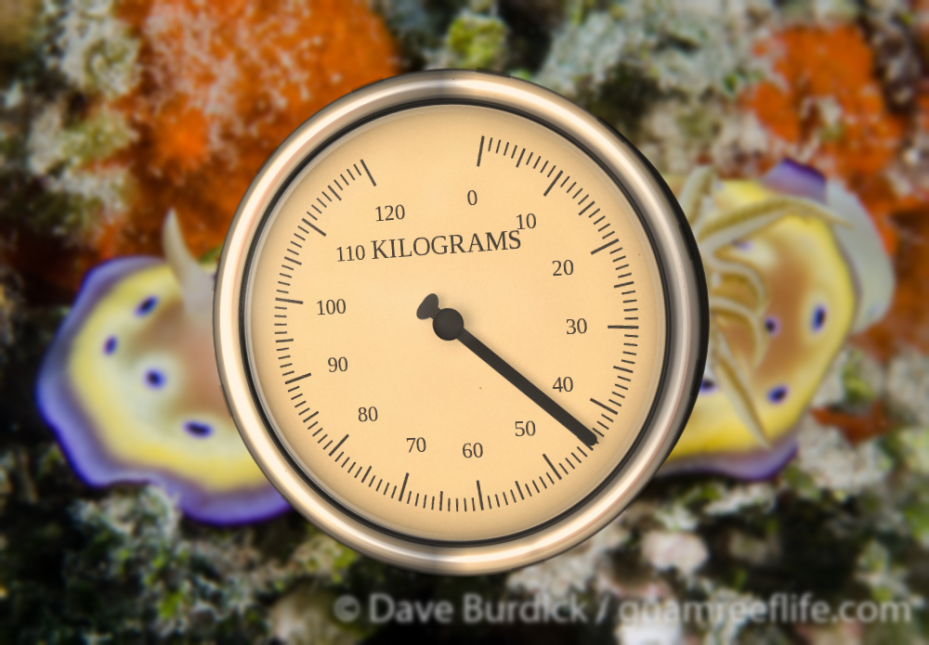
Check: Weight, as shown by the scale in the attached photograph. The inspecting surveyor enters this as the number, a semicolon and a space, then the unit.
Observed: 44; kg
